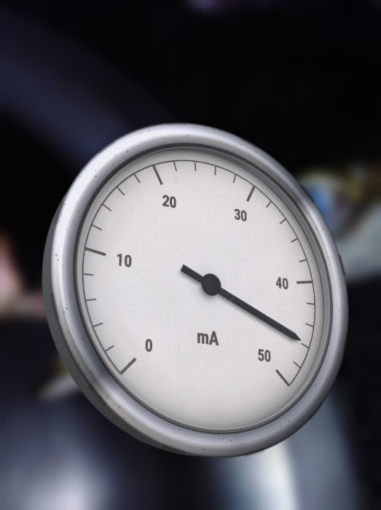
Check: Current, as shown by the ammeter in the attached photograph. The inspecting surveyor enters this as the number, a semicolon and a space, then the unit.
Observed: 46; mA
